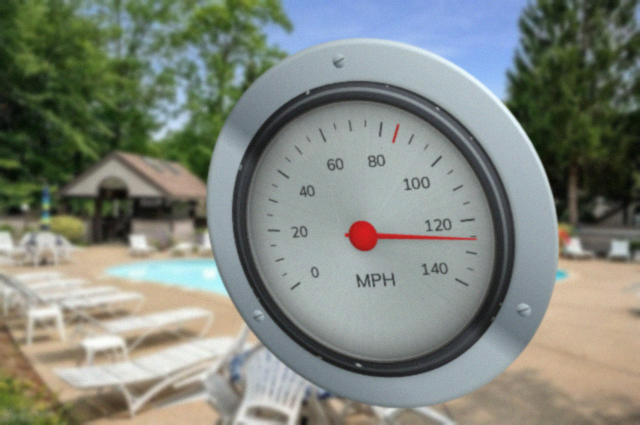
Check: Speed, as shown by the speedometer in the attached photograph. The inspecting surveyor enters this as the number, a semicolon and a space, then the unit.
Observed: 125; mph
